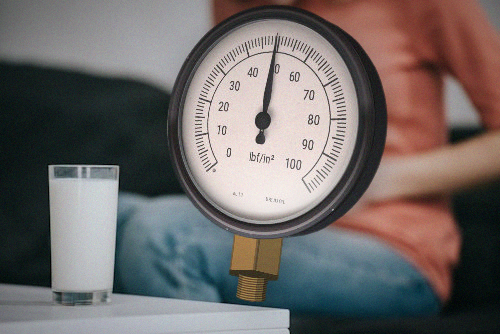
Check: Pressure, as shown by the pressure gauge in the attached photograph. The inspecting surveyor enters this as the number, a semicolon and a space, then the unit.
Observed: 50; psi
